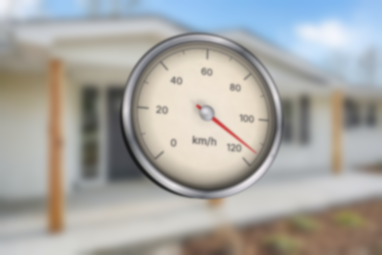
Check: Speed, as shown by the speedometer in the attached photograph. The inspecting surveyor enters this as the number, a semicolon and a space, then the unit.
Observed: 115; km/h
